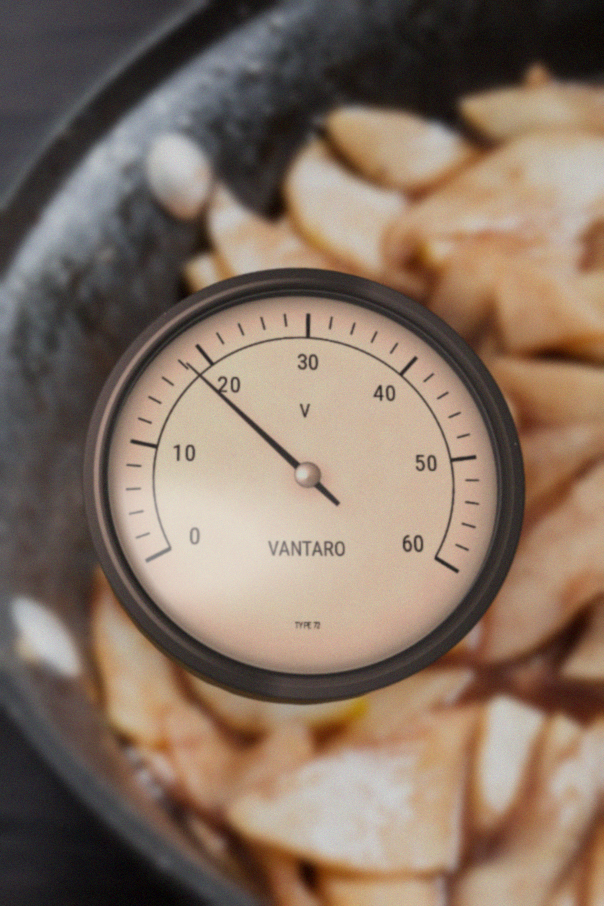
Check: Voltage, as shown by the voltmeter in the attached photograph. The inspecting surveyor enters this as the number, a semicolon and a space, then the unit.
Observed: 18; V
